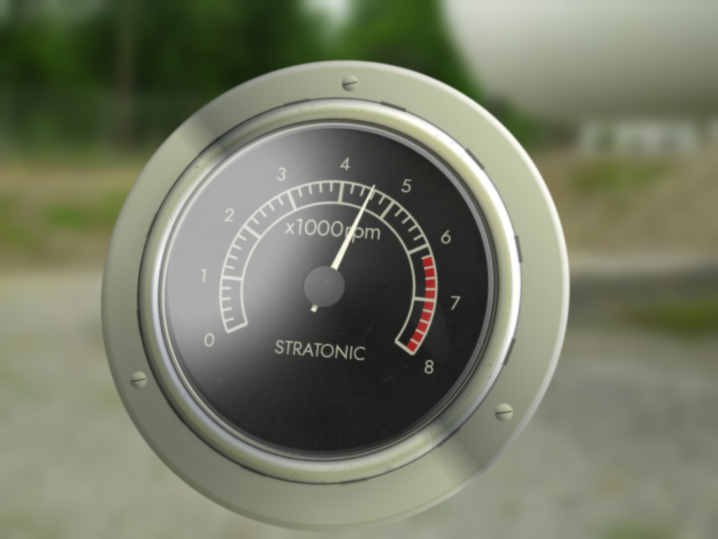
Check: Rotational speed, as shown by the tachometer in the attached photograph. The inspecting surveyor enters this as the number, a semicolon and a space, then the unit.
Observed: 4600; rpm
